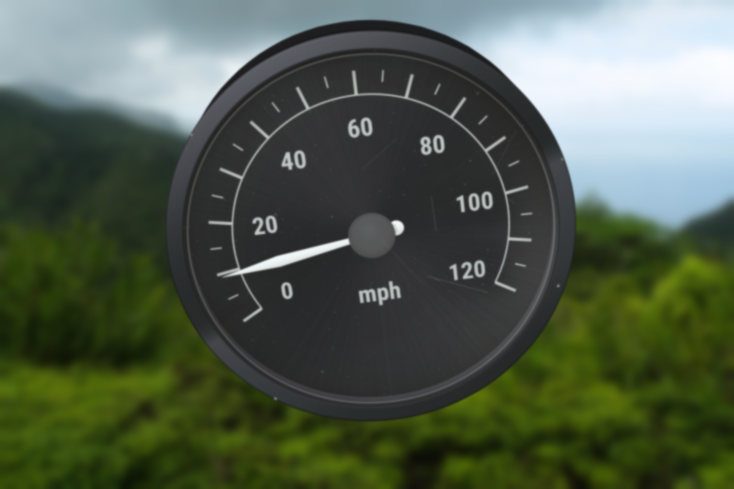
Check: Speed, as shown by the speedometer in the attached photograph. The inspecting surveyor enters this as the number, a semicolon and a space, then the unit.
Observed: 10; mph
